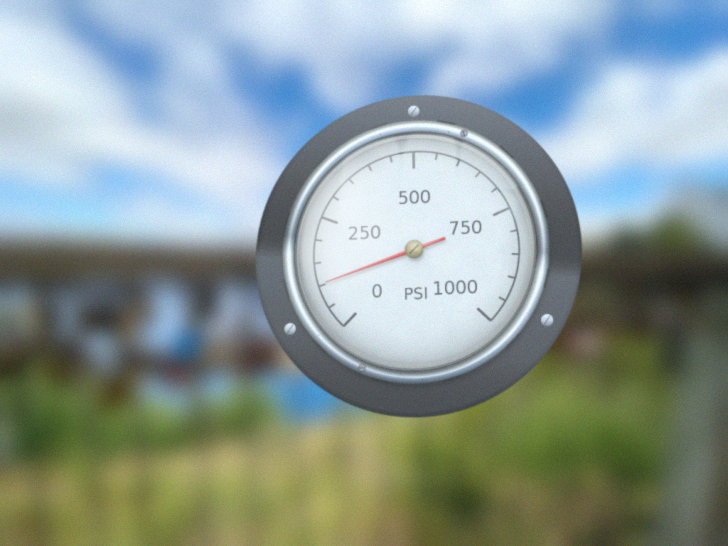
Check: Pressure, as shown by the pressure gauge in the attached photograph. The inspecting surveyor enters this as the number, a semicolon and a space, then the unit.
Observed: 100; psi
